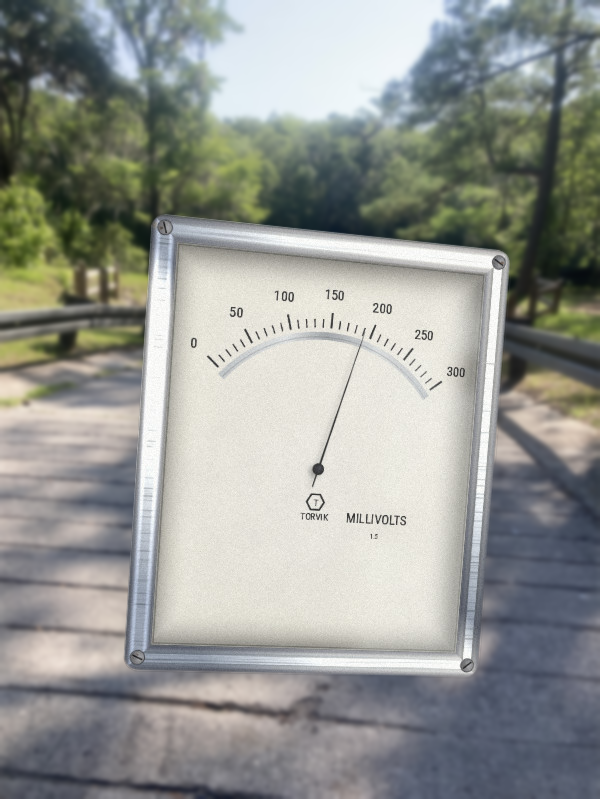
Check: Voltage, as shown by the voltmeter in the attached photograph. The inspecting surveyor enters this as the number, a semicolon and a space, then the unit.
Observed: 190; mV
